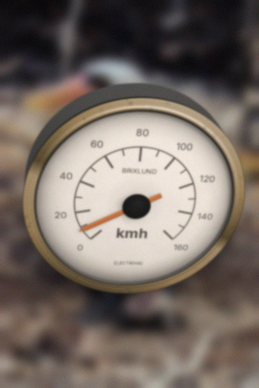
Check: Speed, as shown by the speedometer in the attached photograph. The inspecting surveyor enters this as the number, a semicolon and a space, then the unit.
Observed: 10; km/h
